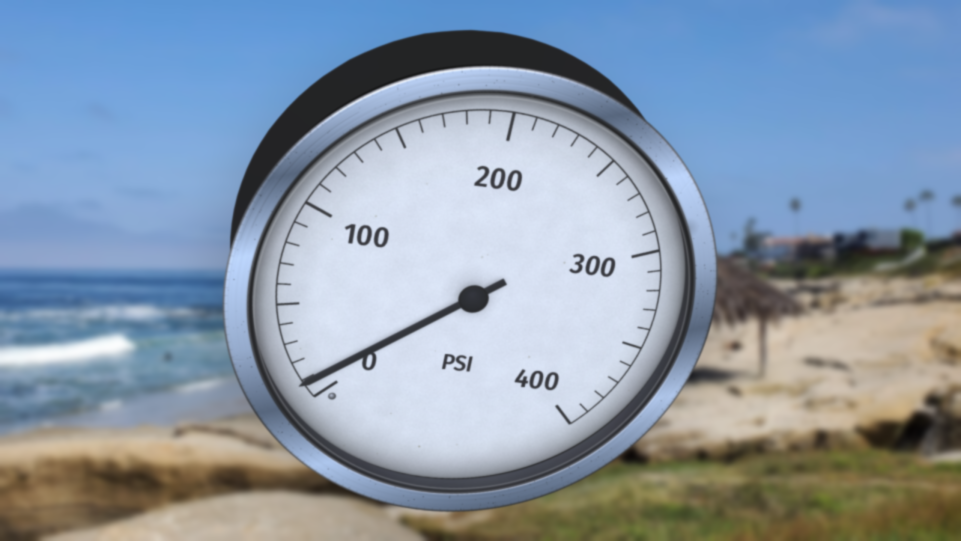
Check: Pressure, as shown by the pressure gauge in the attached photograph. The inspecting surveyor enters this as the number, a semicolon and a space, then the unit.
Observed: 10; psi
